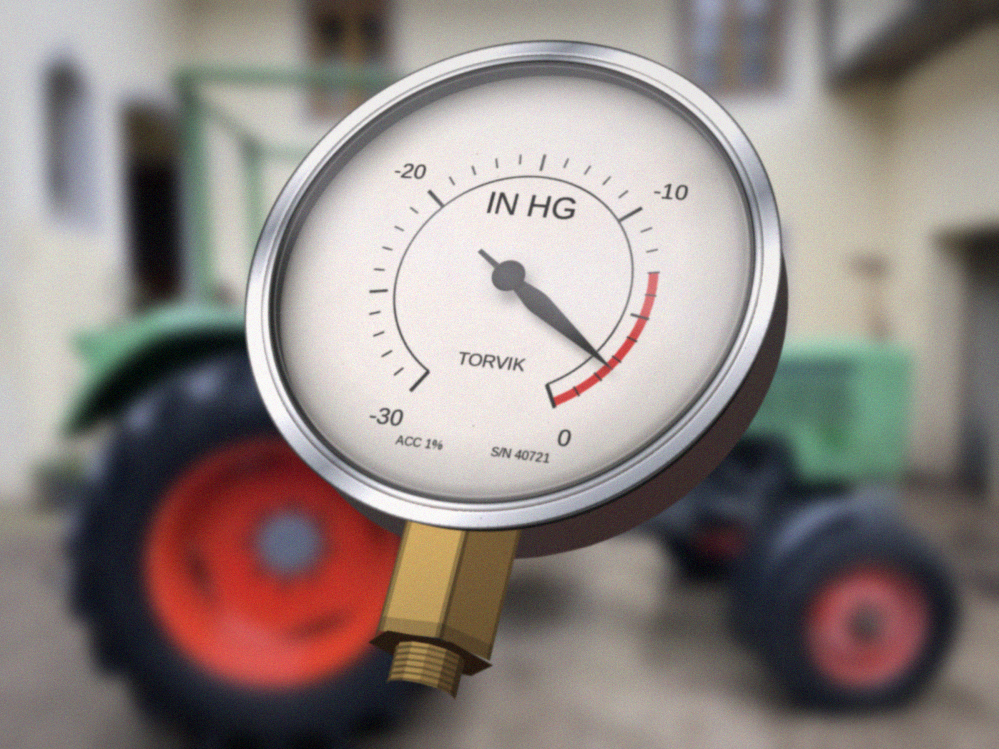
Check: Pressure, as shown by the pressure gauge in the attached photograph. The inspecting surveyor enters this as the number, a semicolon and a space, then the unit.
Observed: -2.5; inHg
